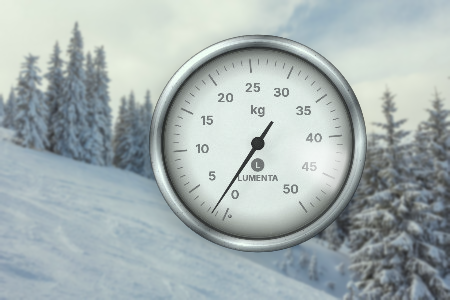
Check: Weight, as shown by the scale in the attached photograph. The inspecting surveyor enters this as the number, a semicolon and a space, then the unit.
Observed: 1.5; kg
